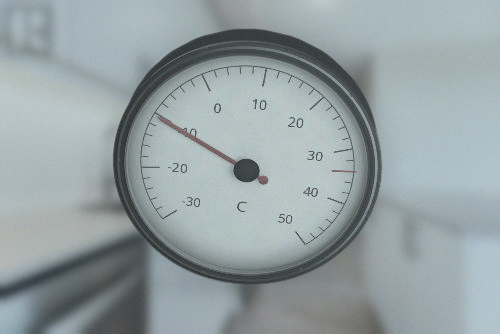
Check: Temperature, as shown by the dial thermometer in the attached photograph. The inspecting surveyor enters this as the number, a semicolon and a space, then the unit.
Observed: -10; °C
